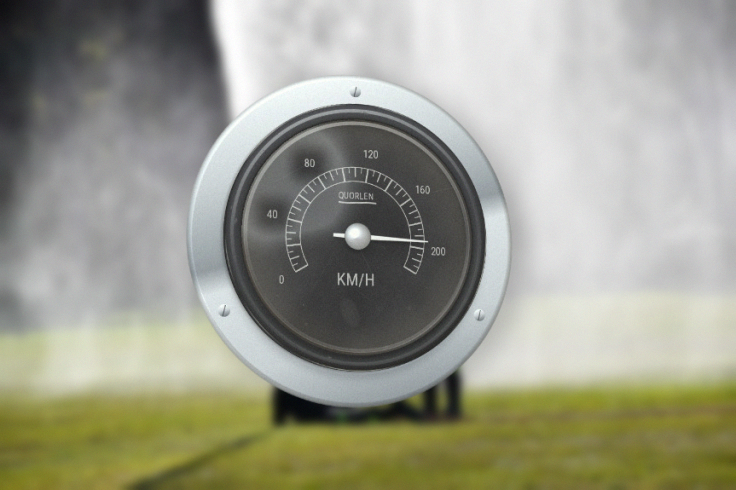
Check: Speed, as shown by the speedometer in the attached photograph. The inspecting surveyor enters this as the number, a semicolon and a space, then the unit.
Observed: 195; km/h
